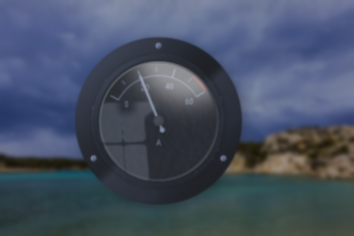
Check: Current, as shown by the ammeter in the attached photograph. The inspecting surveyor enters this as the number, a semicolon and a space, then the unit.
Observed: 20; A
